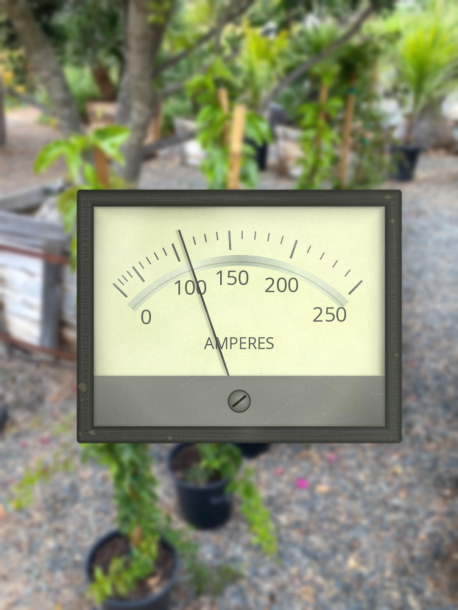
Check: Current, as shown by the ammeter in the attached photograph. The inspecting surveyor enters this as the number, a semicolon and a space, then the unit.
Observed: 110; A
